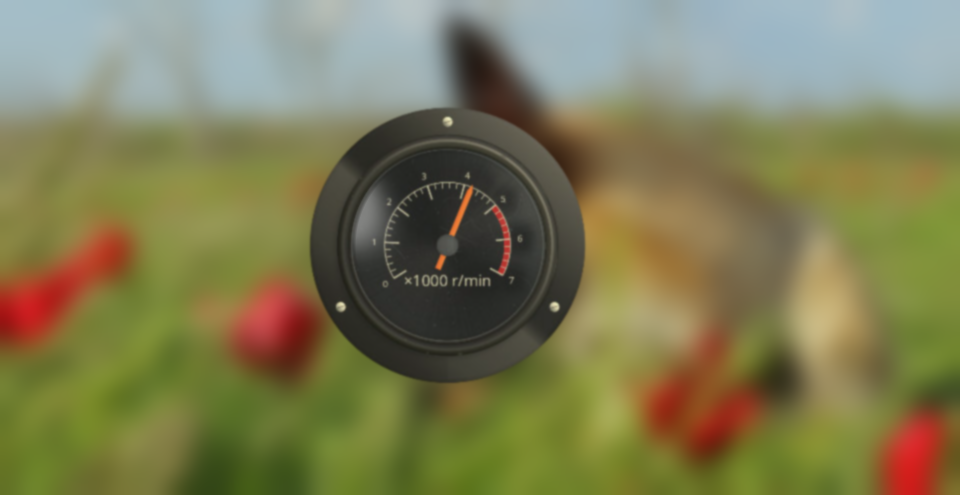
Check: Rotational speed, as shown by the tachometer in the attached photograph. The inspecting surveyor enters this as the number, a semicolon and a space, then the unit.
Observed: 4200; rpm
